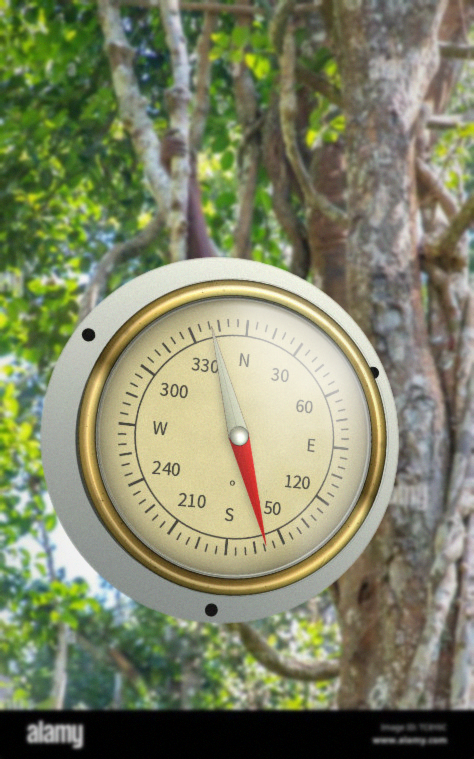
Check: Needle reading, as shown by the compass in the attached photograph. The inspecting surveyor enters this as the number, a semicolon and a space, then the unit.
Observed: 160; °
